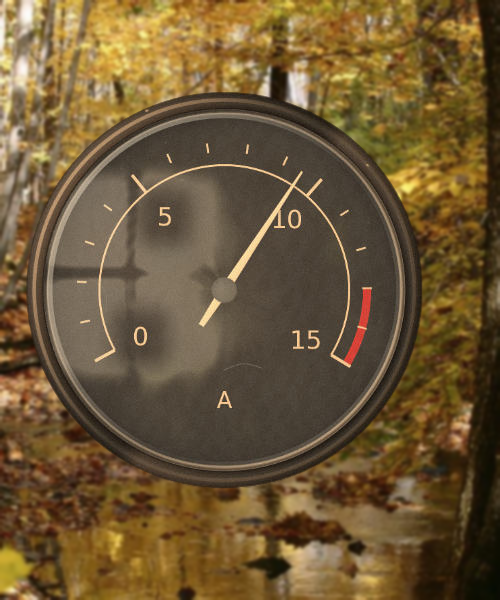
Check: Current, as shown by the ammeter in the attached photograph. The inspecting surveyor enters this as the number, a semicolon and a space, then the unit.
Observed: 9.5; A
